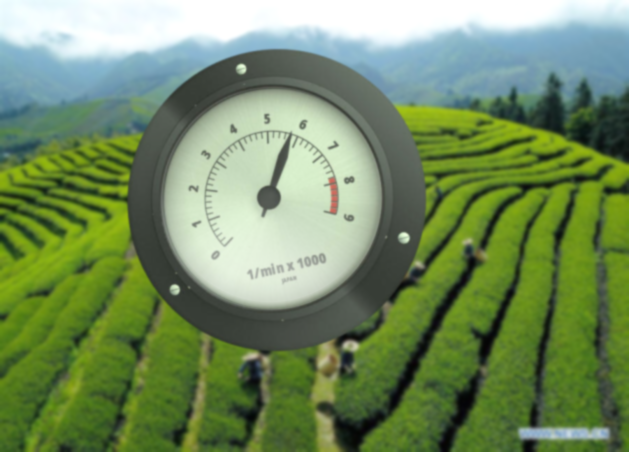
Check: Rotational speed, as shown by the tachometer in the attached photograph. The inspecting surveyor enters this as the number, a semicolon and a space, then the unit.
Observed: 5800; rpm
